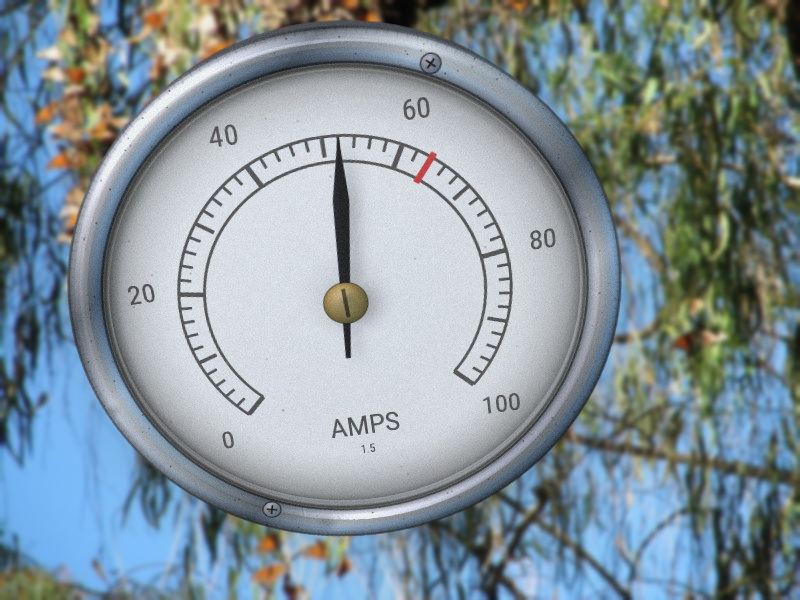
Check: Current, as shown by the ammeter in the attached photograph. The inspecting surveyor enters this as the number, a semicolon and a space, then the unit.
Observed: 52; A
